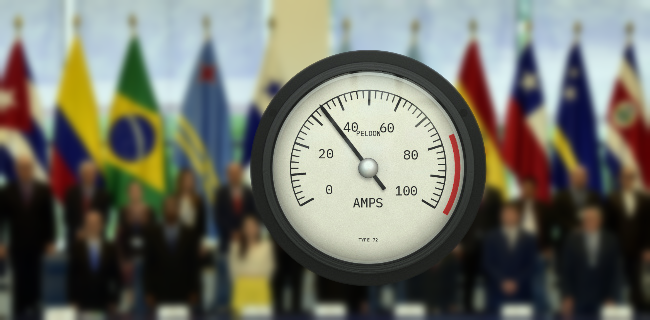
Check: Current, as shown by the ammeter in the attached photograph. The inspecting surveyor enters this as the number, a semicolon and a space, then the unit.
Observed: 34; A
